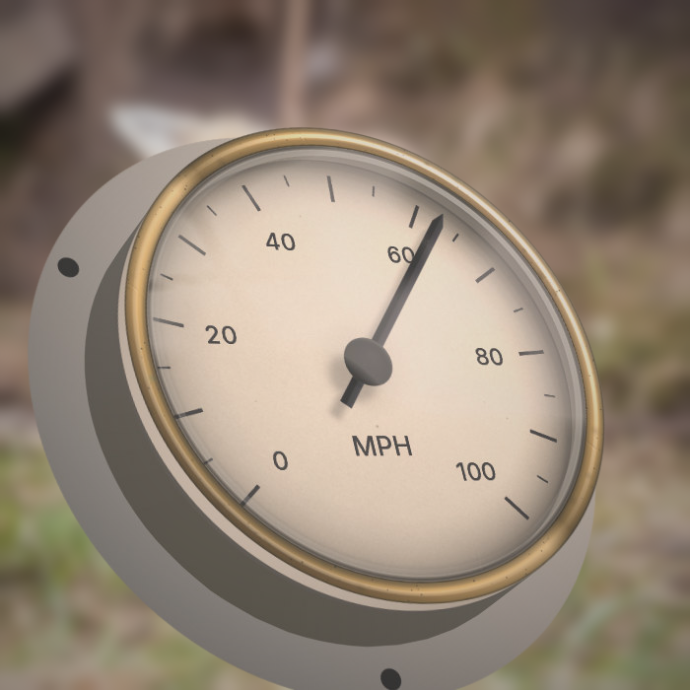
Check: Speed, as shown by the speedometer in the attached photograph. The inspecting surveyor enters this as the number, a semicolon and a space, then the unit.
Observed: 62.5; mph
